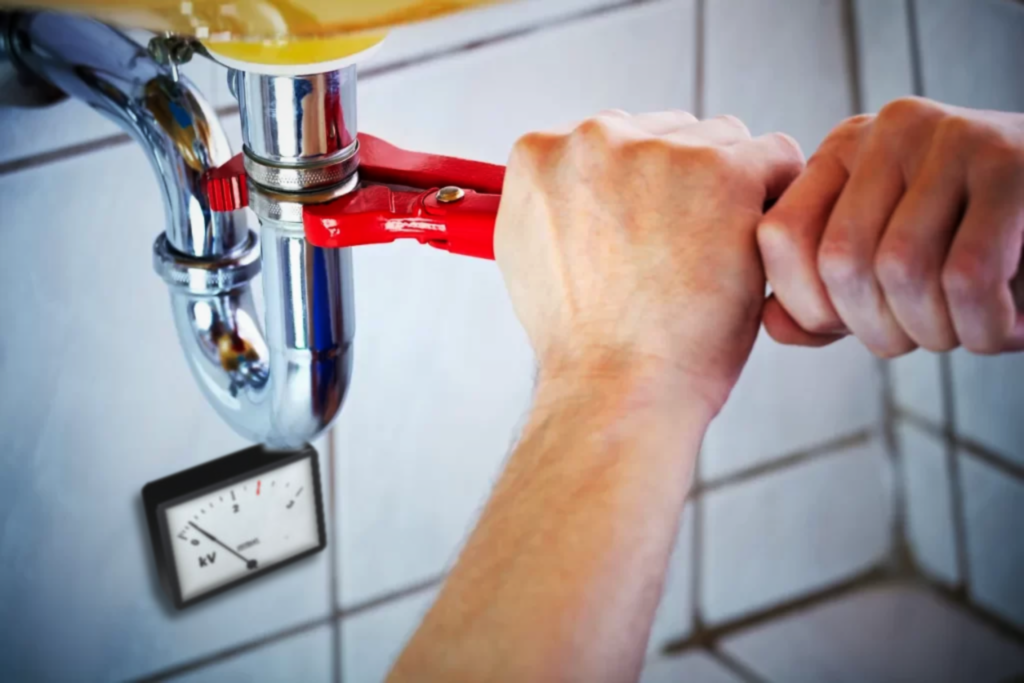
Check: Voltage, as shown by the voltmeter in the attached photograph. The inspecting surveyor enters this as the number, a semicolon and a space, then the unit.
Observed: 1; kV
